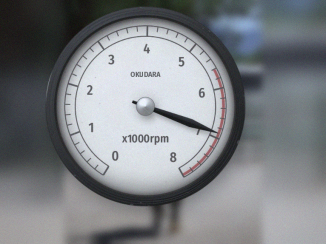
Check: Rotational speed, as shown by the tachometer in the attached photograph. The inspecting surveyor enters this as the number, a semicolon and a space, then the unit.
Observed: 6900; rpm
